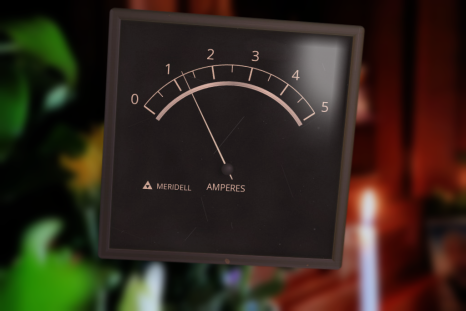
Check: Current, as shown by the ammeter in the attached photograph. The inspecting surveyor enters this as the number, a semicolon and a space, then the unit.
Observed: 1.25; A
